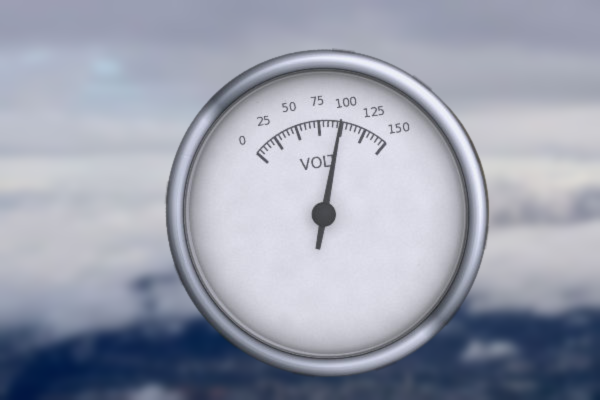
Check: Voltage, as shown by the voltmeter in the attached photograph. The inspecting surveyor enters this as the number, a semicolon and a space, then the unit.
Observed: 100; V
